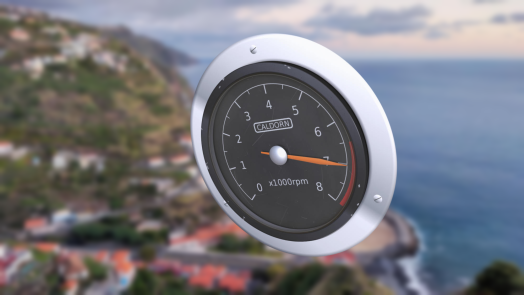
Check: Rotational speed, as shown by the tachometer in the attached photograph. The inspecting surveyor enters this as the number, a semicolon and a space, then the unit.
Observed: 7000; rpm
